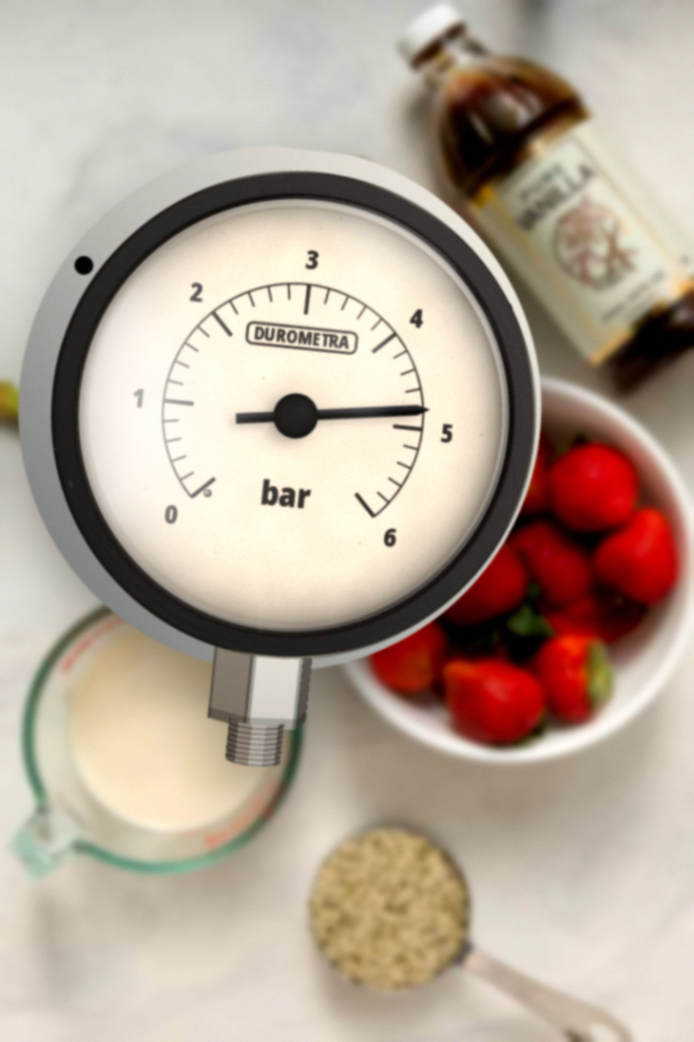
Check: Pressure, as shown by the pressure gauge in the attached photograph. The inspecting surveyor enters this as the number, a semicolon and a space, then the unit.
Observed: 4.8; bar
